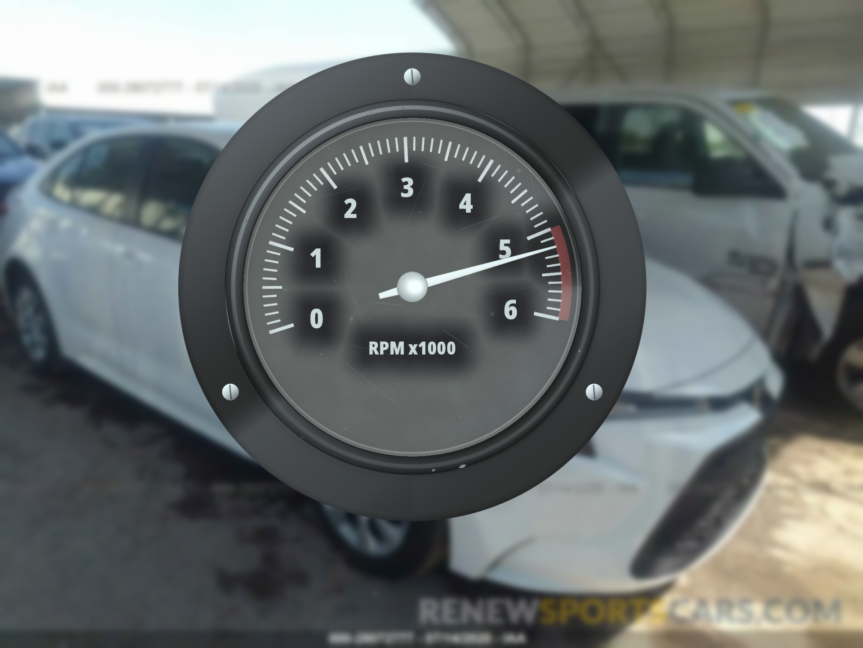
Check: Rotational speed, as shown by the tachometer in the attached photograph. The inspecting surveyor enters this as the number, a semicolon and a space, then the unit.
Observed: 5200; rpm
